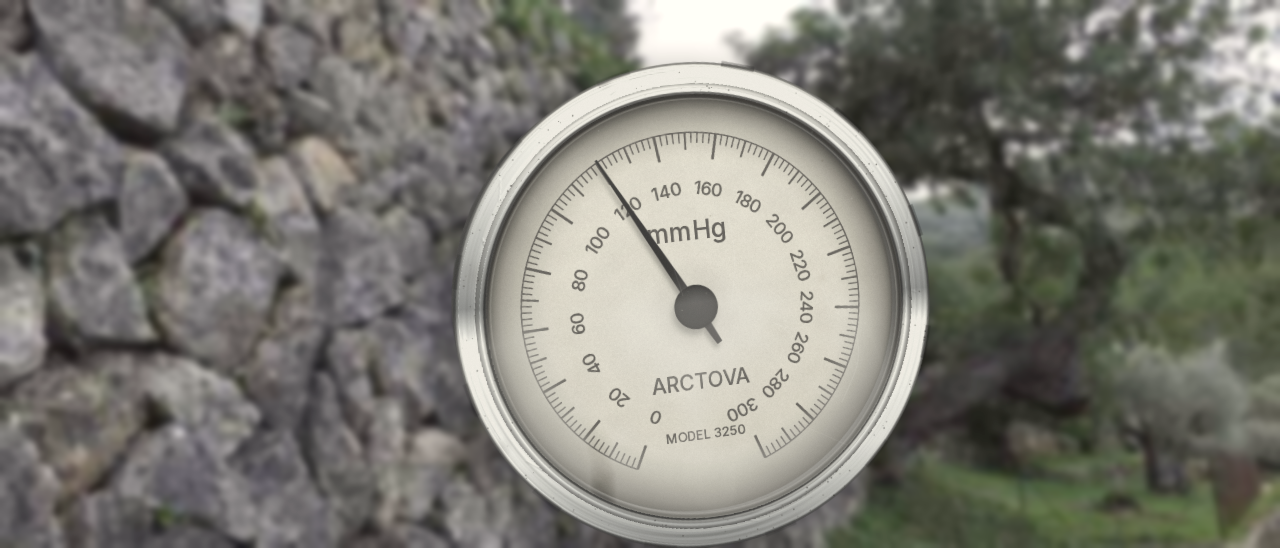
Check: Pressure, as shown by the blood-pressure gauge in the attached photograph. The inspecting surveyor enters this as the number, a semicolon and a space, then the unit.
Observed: 120; mmHg
